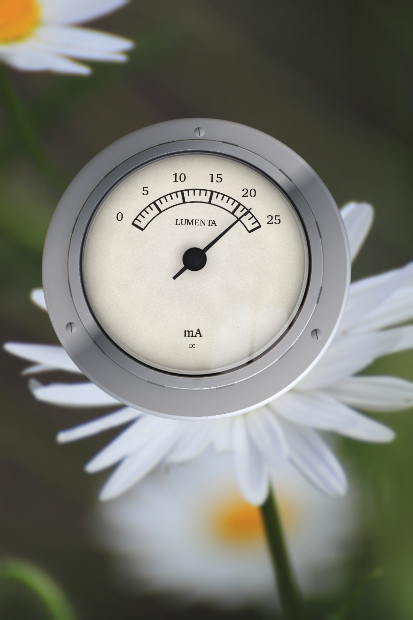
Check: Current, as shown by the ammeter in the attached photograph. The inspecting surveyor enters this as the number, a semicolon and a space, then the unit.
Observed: 22; mA
